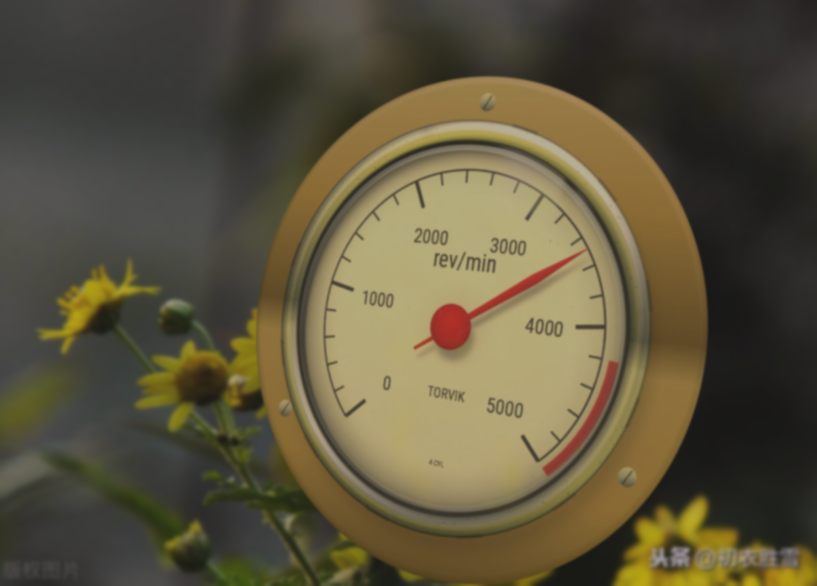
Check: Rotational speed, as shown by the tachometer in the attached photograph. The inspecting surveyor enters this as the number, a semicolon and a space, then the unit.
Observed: 3500; rpm
